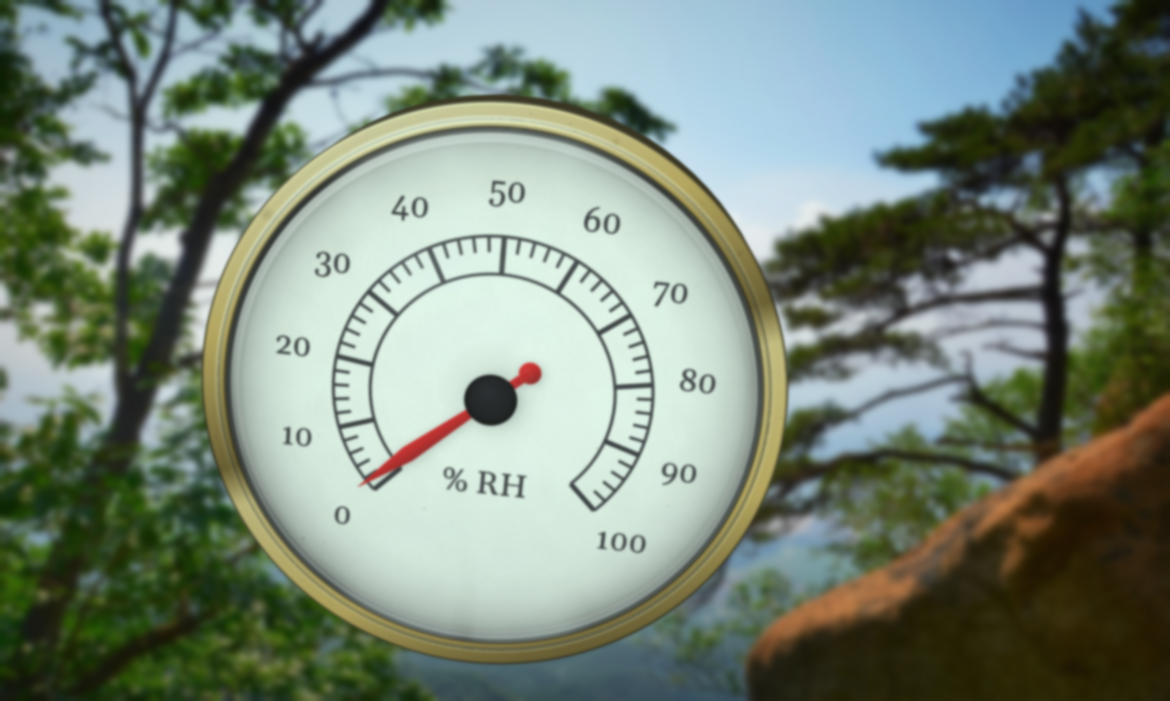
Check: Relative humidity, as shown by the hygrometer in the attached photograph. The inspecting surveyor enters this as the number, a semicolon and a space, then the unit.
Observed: 2; %
